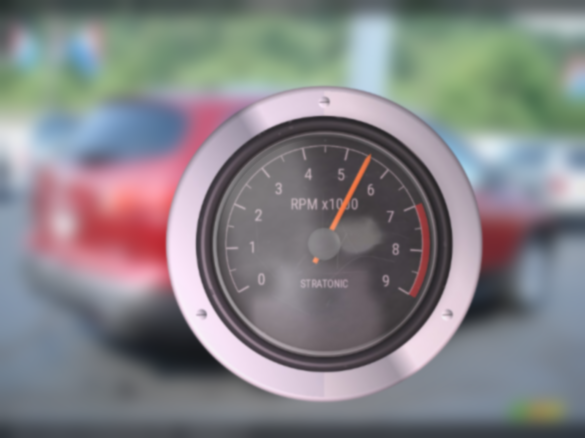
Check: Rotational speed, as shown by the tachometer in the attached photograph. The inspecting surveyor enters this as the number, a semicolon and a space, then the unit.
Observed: 5500; rpm
